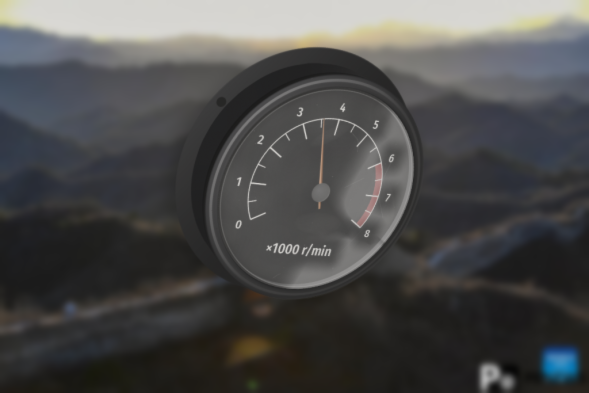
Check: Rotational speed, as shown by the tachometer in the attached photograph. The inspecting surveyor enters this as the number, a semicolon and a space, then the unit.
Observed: 3500; rpm
